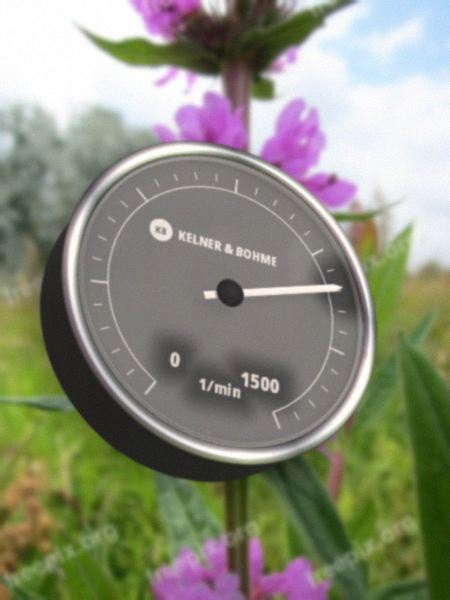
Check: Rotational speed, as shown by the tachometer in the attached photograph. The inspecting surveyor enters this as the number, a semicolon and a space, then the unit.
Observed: 1100; rpm
